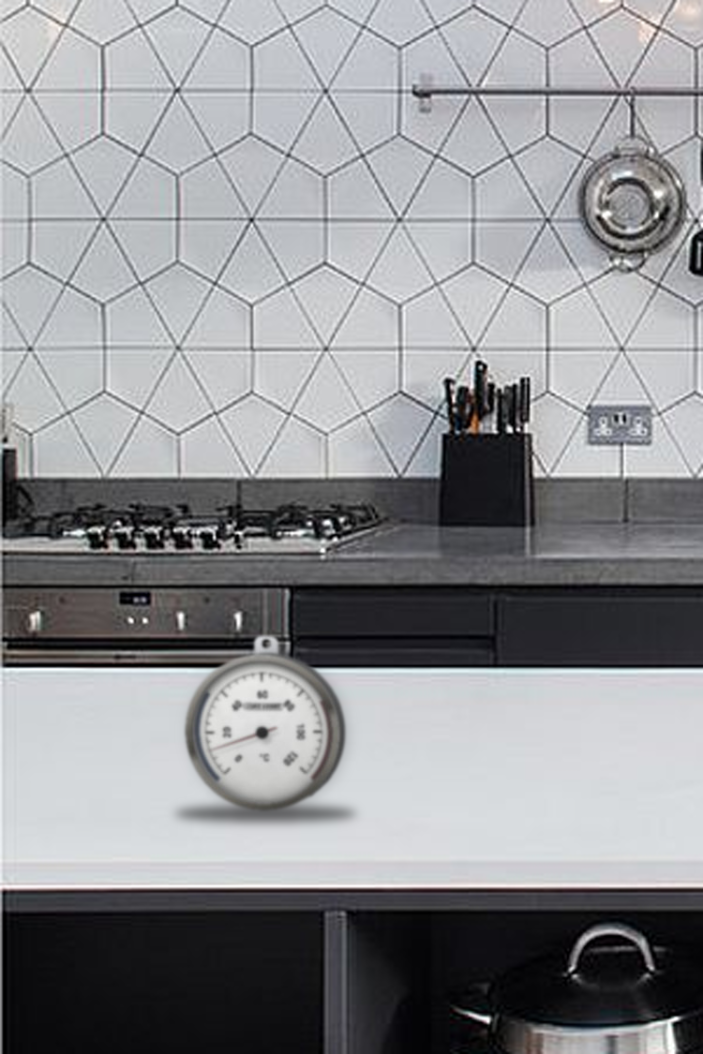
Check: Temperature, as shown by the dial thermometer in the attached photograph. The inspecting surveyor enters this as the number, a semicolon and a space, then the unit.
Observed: 12; °C
